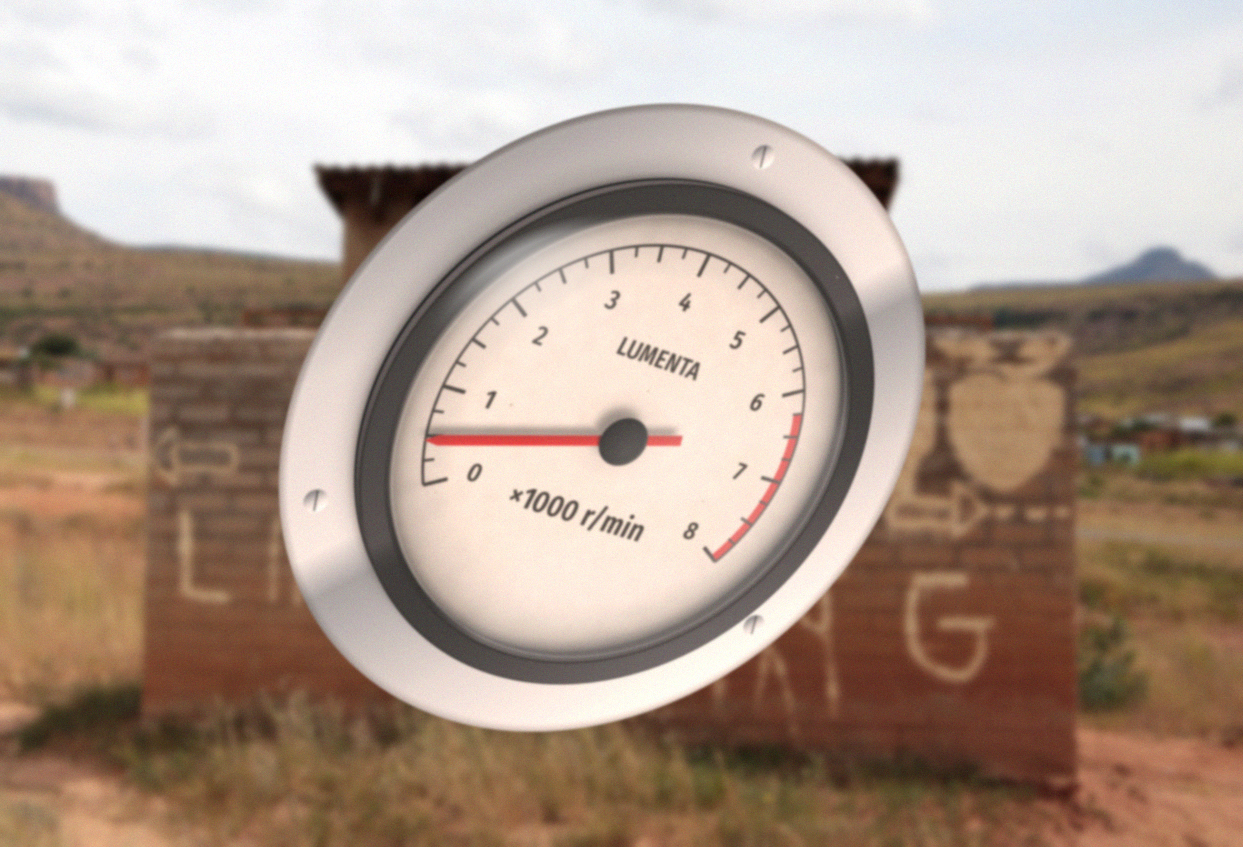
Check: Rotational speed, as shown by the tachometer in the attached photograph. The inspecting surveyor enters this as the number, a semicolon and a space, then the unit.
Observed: 500; rpm
